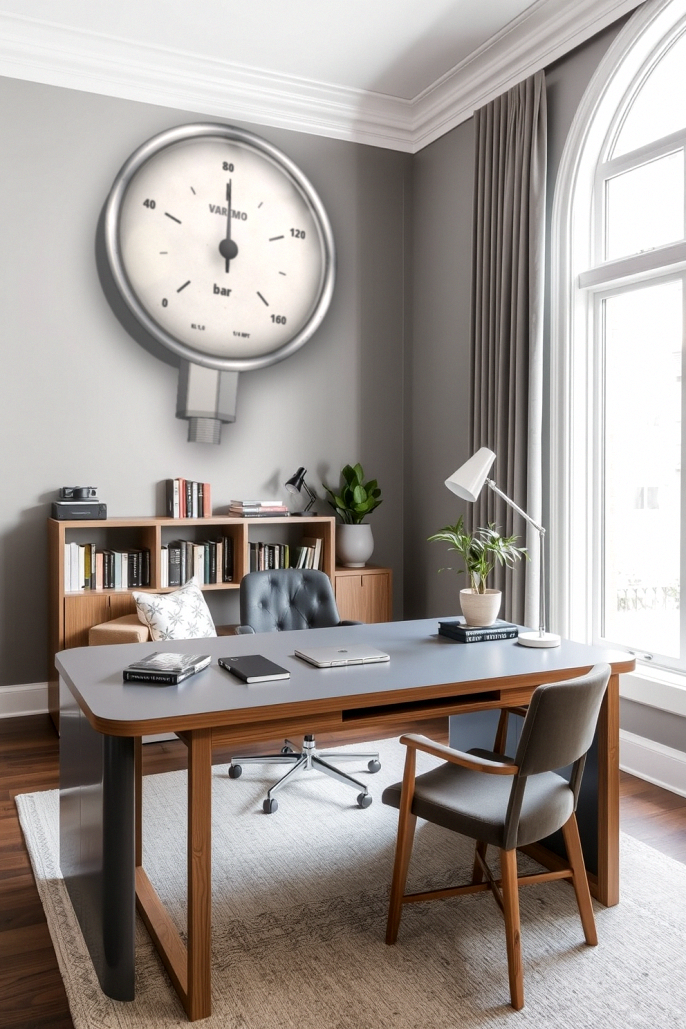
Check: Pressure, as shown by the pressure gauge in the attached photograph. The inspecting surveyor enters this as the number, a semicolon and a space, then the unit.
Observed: 80; bar
